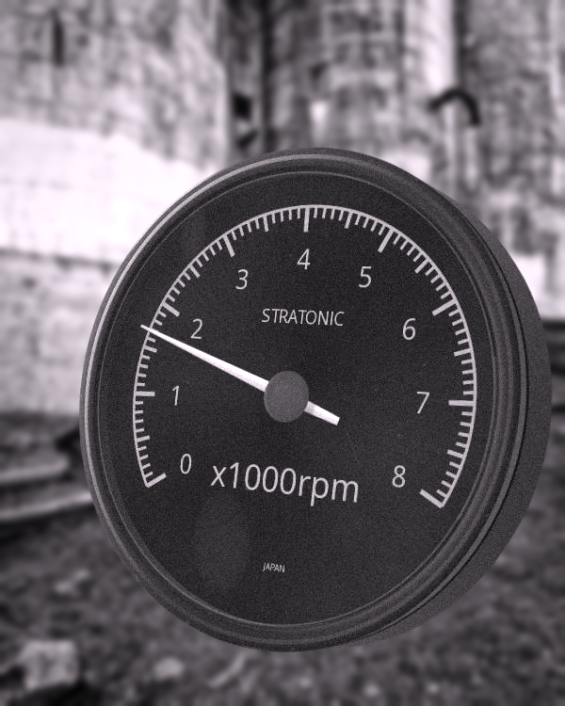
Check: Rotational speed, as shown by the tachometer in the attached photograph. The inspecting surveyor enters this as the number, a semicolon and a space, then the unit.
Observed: 1700; rpm
